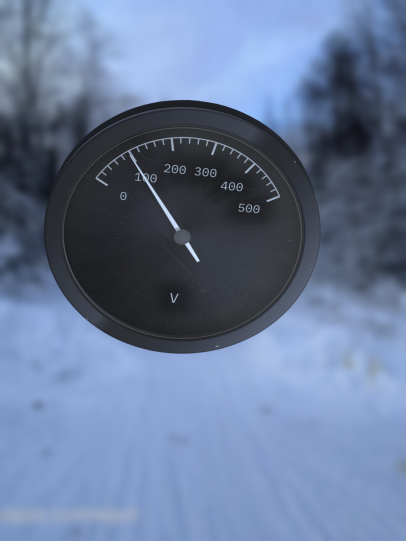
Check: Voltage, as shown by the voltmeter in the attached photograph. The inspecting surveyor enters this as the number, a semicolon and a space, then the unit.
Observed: 100; V
